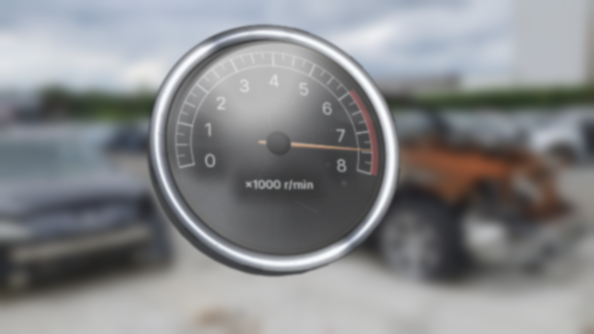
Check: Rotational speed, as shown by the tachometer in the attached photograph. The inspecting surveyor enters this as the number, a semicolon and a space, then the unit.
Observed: 7500; rpm
